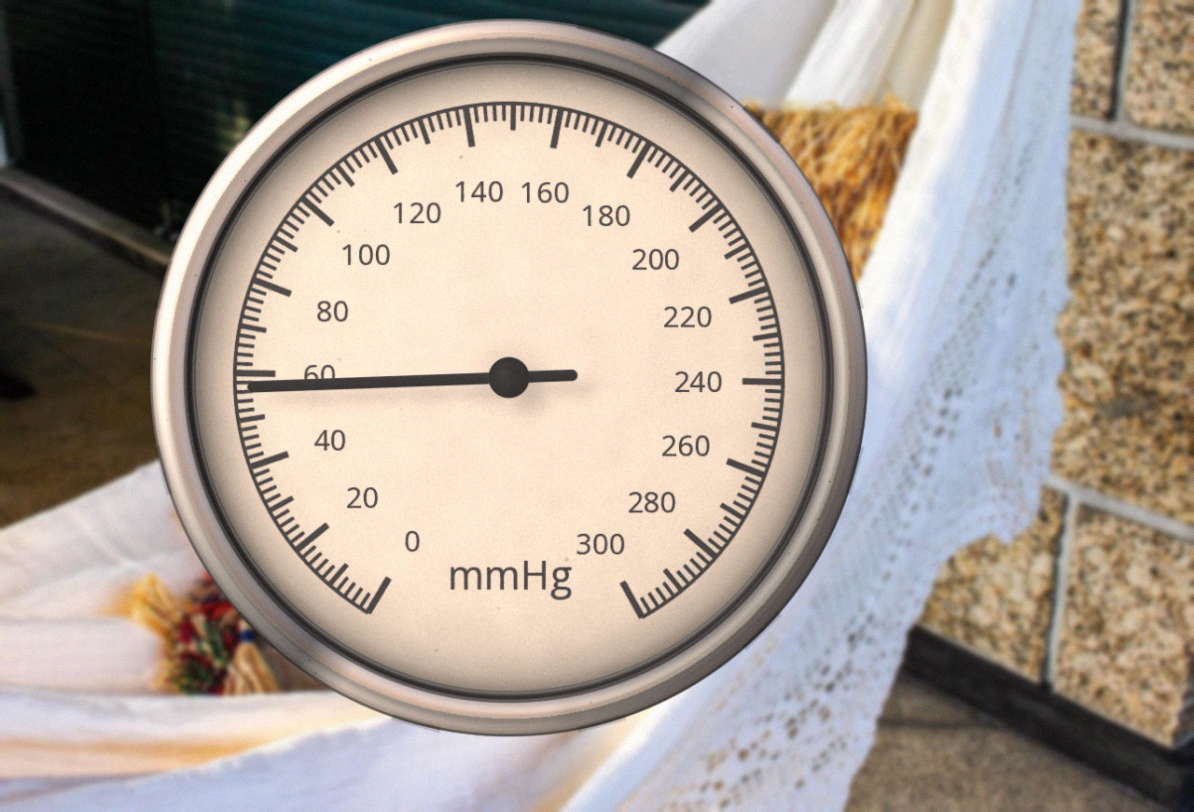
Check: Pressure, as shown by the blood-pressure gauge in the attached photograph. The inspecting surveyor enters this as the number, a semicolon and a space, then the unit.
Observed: 57; mmHg
